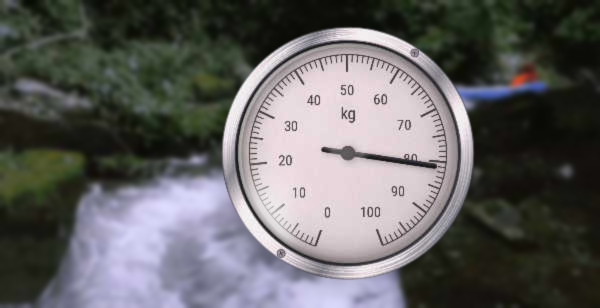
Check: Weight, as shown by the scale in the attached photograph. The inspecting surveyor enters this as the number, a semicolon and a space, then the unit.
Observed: 81; kg
